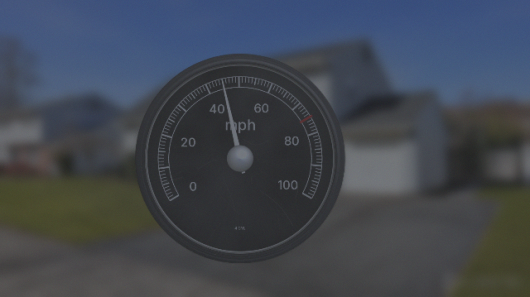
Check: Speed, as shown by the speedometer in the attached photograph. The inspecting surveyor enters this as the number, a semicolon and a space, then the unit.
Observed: 45; mph
